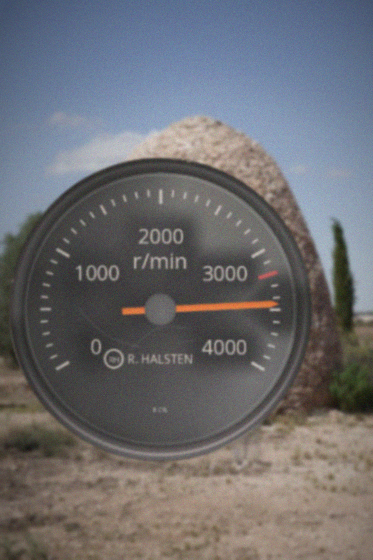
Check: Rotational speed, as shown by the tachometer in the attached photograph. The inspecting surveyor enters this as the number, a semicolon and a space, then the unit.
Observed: 3450; rpm
